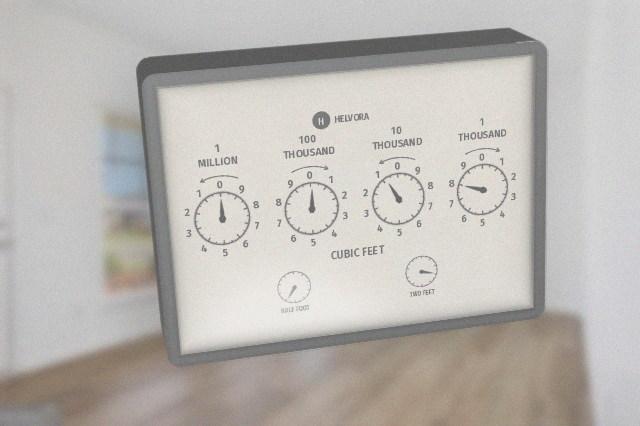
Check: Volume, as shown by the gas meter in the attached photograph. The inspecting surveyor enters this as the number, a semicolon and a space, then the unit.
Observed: 800; ft³
